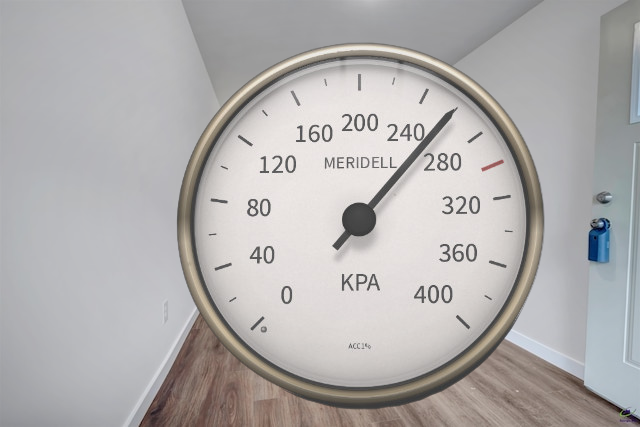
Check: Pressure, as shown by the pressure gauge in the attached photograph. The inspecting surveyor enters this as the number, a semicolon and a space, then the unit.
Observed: 260; kPa
